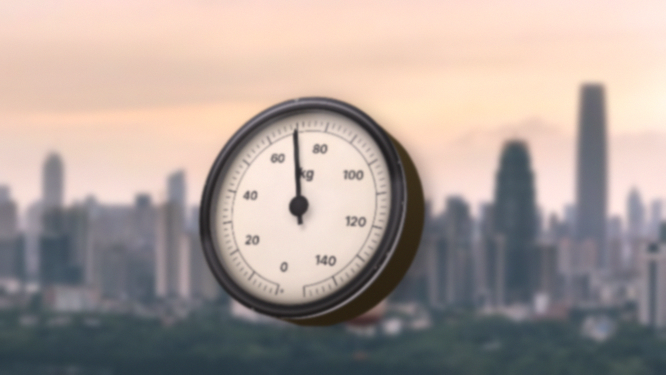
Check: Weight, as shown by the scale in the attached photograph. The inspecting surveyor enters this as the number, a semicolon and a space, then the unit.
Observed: 70; kg
